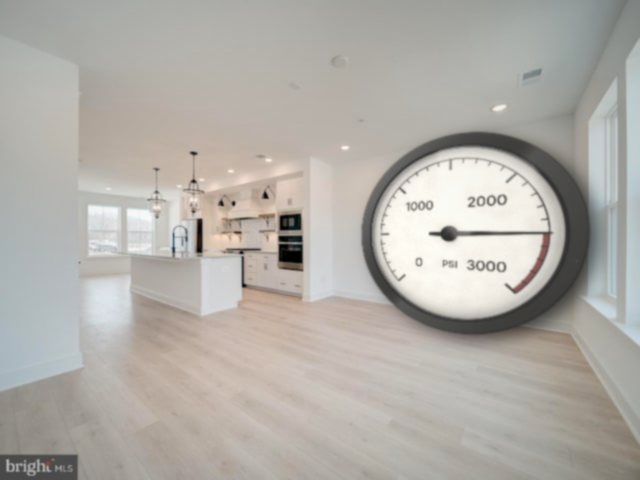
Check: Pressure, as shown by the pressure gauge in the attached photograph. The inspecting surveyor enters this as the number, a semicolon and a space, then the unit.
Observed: 2500; psi
